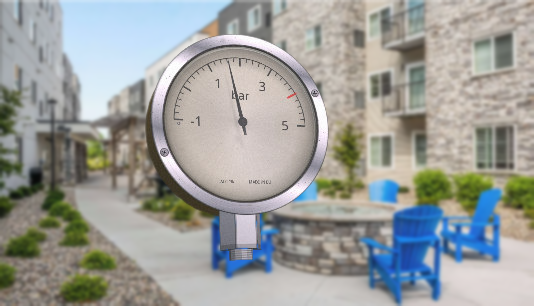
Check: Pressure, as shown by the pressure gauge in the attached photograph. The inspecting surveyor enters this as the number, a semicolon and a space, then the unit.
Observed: 1.6; bar
